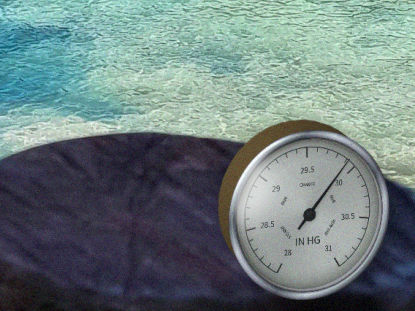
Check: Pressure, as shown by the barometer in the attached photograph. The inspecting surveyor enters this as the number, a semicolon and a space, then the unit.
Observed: 29.9; inHg
